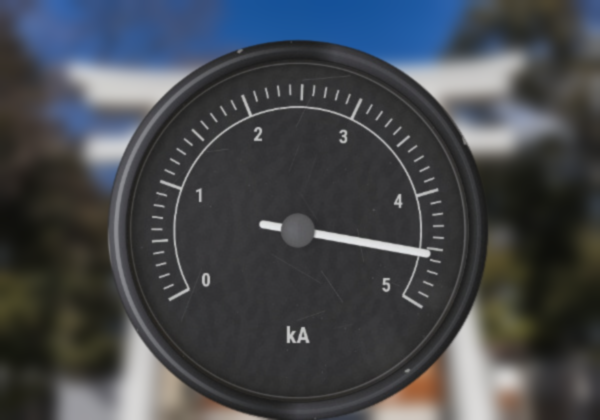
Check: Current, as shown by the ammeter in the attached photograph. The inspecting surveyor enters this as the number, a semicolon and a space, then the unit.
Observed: 4.55; kA
